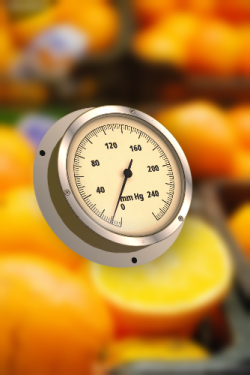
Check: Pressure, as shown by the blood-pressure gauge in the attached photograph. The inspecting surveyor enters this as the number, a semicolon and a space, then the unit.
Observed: 10; mmHg
